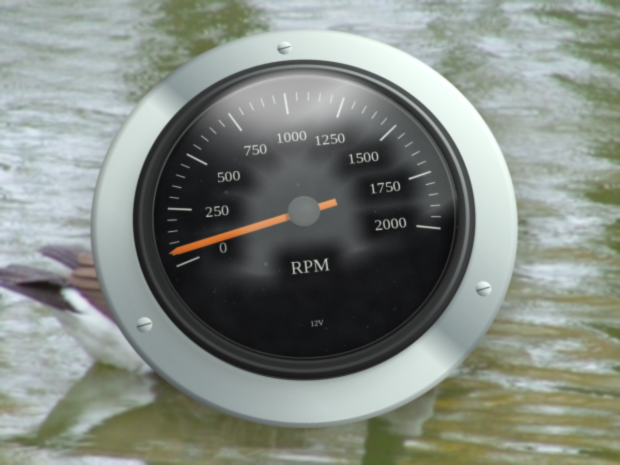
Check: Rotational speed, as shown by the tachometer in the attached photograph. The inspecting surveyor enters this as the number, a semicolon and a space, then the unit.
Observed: 50; rpm
